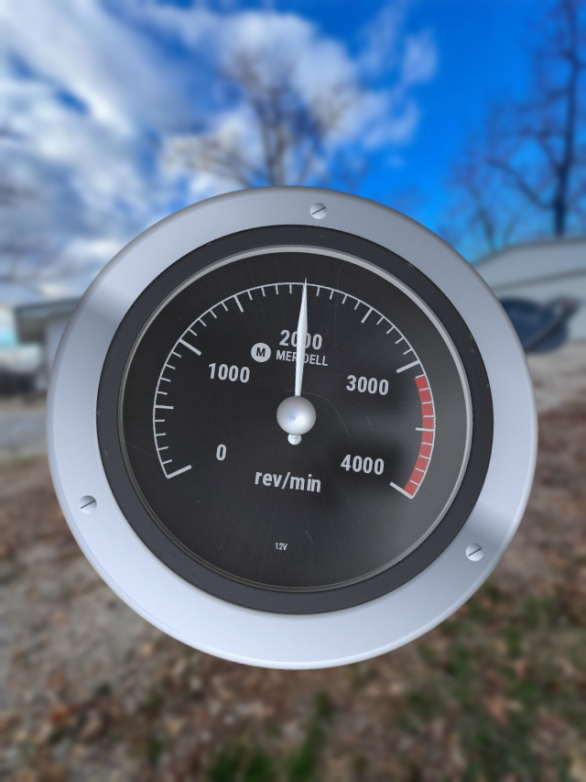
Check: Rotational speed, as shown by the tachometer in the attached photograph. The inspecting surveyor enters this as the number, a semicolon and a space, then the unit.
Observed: 2000; rpm
